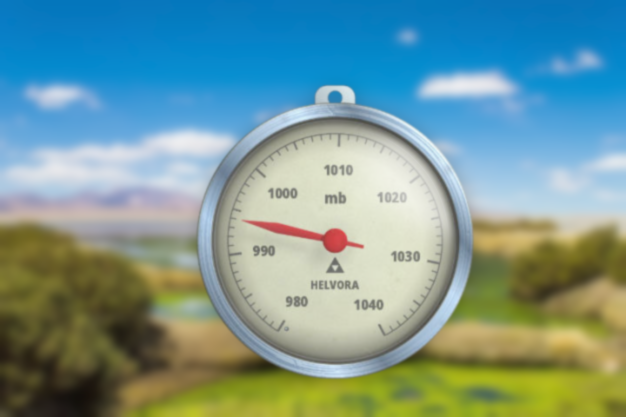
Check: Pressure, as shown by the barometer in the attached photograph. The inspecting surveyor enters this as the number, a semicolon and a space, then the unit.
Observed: 994; mbar
